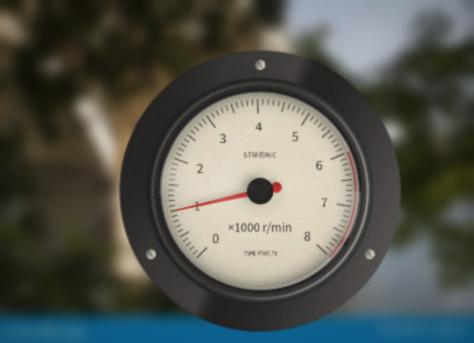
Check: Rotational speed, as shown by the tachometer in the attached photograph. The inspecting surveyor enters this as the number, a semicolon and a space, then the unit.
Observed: 1000; rpm
